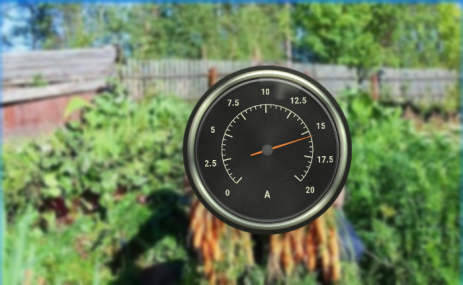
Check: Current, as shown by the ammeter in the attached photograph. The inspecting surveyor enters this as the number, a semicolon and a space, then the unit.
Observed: 15.5; A
